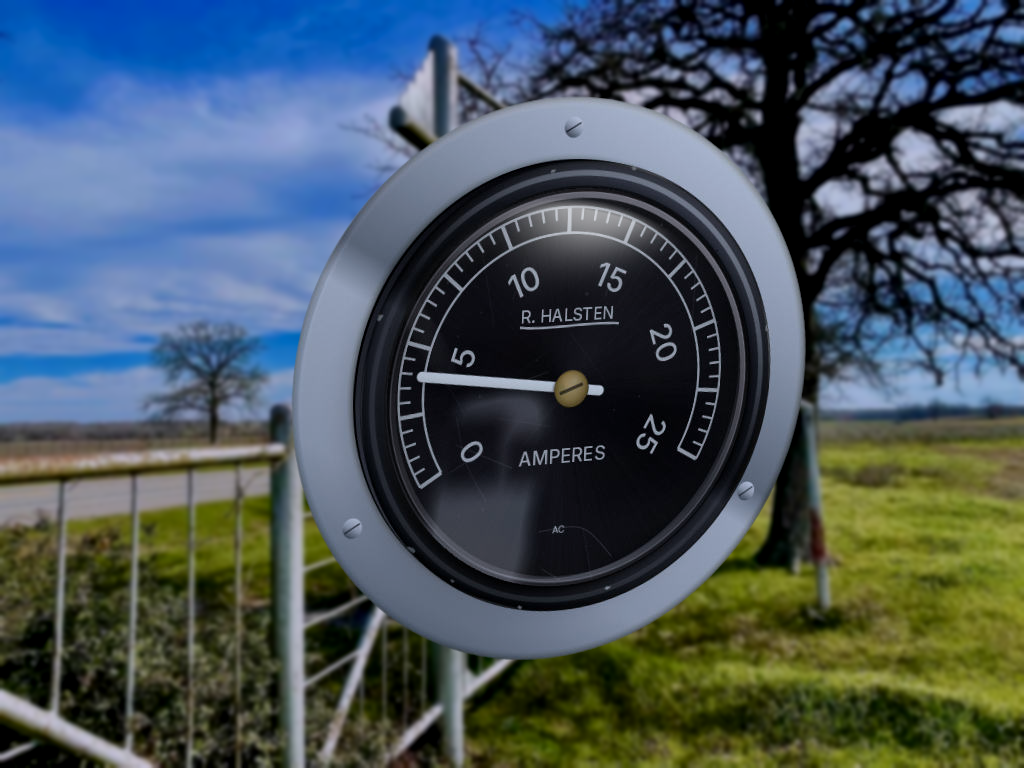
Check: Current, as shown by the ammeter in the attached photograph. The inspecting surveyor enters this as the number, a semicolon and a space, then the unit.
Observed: 4; A
